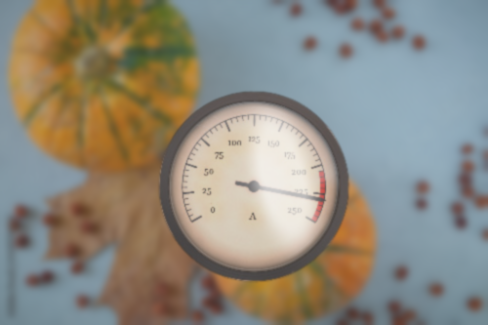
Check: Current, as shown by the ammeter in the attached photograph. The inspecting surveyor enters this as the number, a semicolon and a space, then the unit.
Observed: 230; A
